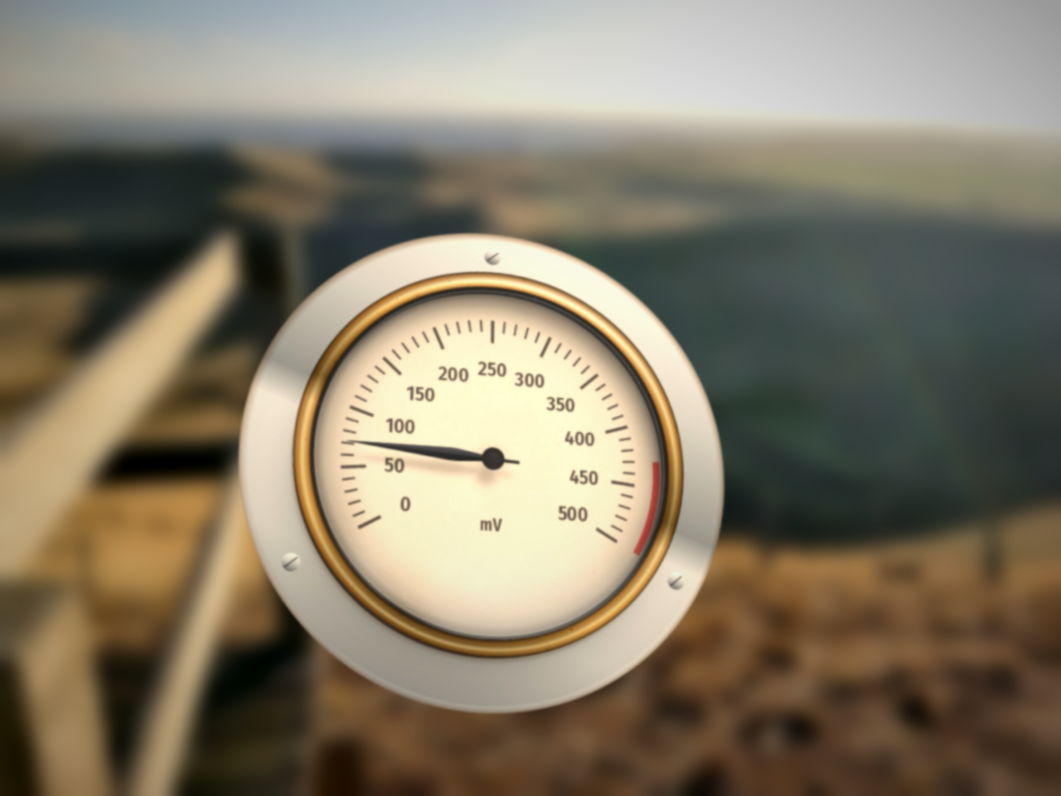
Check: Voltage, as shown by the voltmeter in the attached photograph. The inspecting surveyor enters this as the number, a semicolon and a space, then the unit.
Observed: 70; mV
